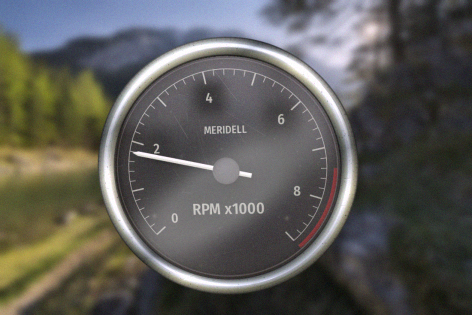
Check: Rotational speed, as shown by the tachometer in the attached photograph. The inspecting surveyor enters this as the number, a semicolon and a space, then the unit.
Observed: 1800; rpm
